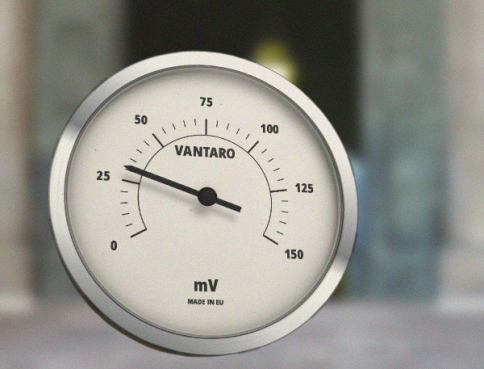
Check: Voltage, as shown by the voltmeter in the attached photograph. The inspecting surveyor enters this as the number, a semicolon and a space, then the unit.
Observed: 30; mV
